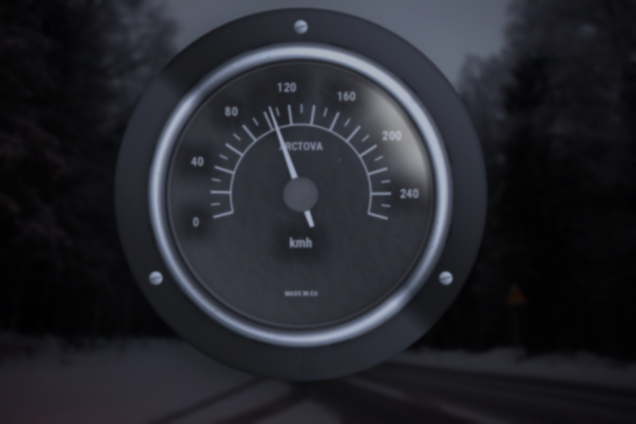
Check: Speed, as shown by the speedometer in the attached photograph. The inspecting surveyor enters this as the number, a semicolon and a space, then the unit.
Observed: 105; km/h
